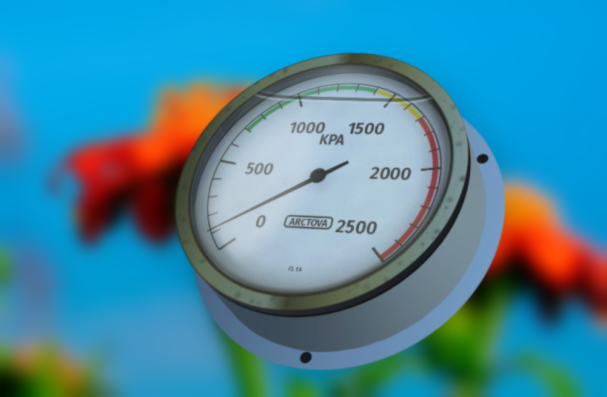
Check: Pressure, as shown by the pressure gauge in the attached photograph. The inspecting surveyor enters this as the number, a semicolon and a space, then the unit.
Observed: 100; kPa
